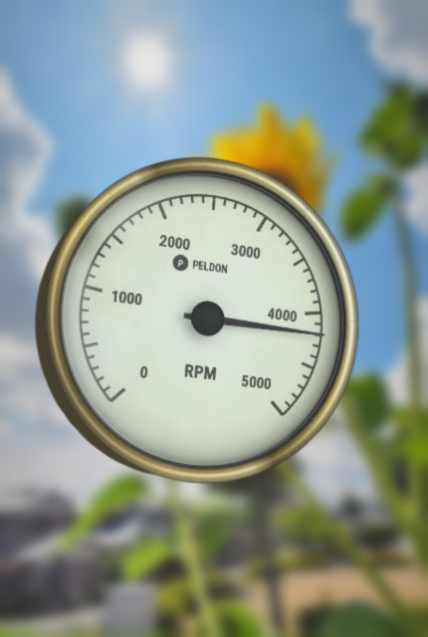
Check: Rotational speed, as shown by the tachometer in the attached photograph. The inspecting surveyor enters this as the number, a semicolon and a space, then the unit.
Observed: 4200; rpm
